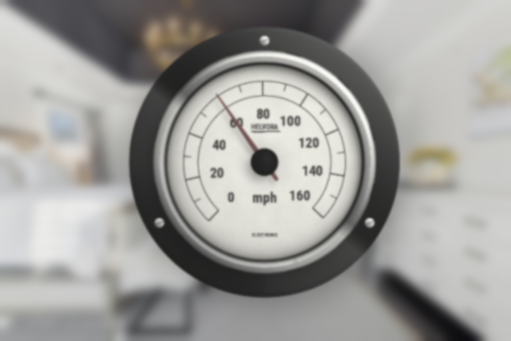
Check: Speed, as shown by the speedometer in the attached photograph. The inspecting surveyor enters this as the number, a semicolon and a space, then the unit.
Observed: 60; mph
